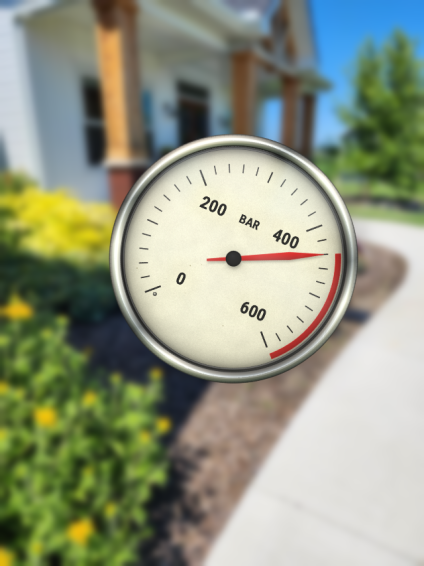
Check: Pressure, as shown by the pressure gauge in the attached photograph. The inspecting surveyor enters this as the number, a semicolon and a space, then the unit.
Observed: 440; bar
